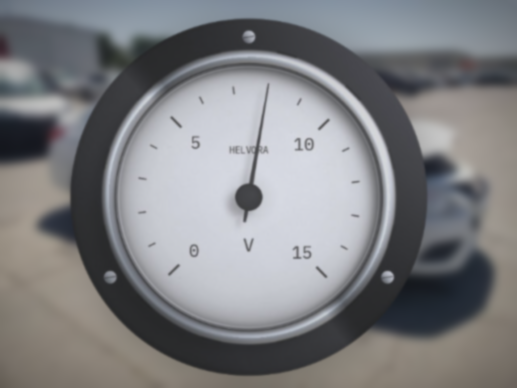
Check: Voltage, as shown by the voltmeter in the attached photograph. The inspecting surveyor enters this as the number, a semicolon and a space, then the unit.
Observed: 8; V
